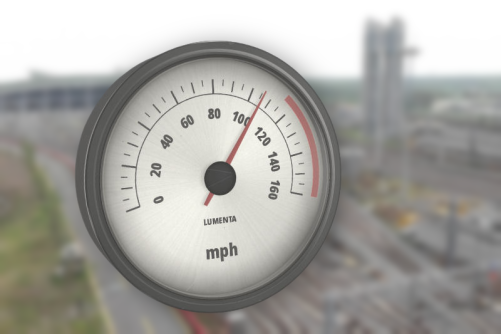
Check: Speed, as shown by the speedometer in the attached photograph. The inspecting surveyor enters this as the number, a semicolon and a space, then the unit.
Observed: 105; mph
